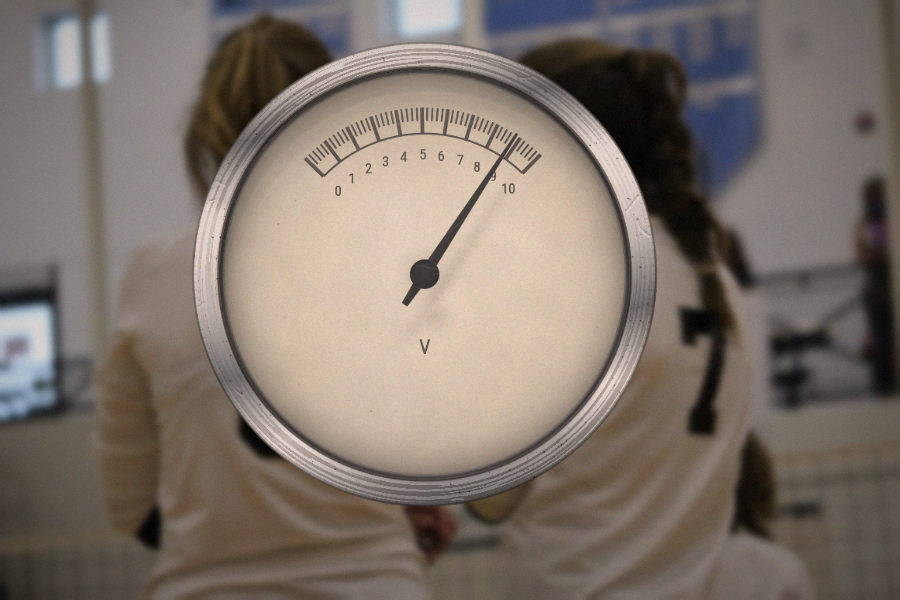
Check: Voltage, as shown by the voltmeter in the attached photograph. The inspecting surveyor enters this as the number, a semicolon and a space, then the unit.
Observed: 8.8; V
